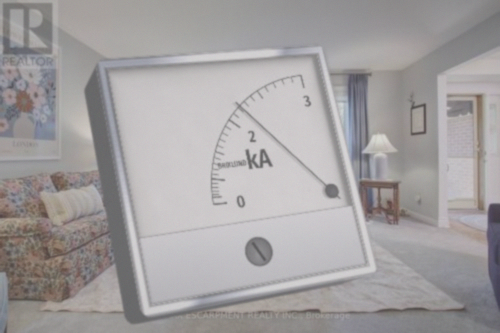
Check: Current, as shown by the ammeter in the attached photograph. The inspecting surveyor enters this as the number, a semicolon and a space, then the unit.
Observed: 2.2; kA
